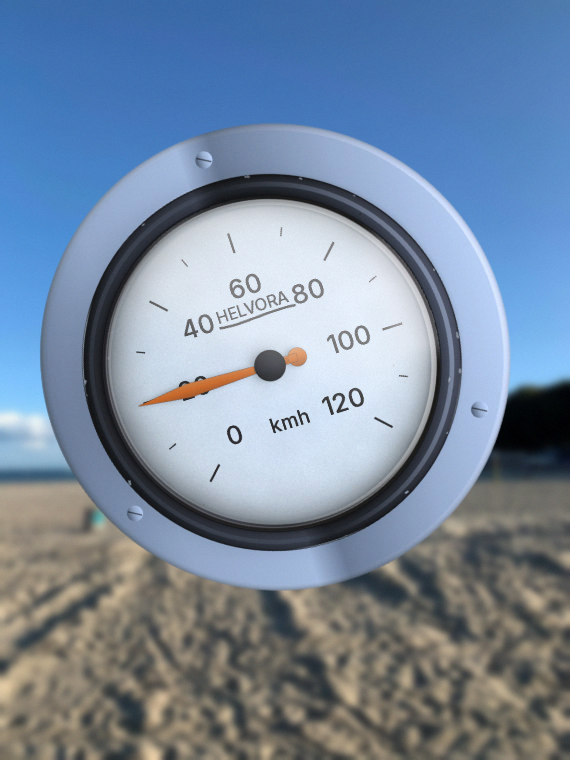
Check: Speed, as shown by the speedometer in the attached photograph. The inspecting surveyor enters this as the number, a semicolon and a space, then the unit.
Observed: 20; km/h
